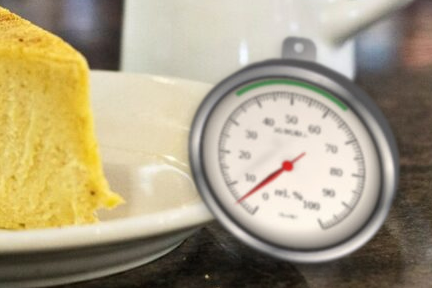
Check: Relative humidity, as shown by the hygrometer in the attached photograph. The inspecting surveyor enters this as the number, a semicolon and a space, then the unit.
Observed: 5; %
